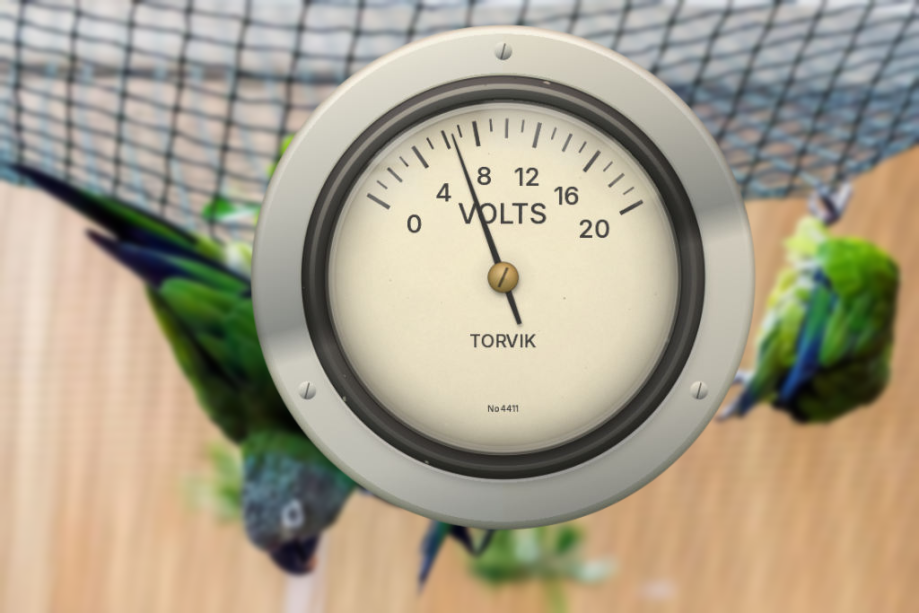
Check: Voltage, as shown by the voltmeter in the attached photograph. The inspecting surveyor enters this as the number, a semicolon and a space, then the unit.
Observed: 6.5; V
